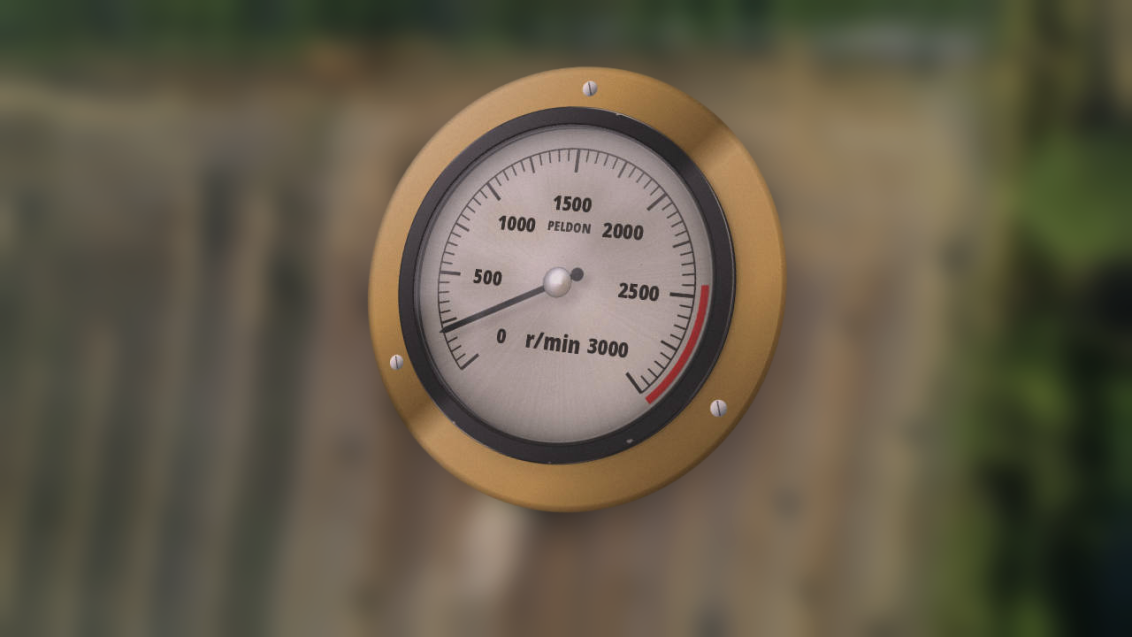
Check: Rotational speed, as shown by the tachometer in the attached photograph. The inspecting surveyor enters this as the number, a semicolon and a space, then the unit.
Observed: 200; rpm
